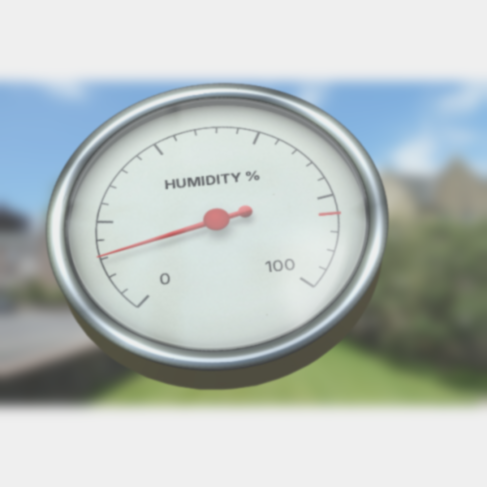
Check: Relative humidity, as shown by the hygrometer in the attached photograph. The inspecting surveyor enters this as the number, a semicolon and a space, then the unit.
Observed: 12; %
